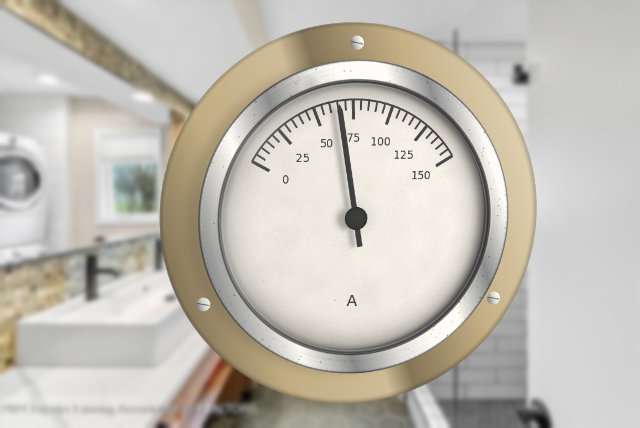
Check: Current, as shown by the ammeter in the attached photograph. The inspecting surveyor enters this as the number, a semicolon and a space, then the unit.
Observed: 65; A
